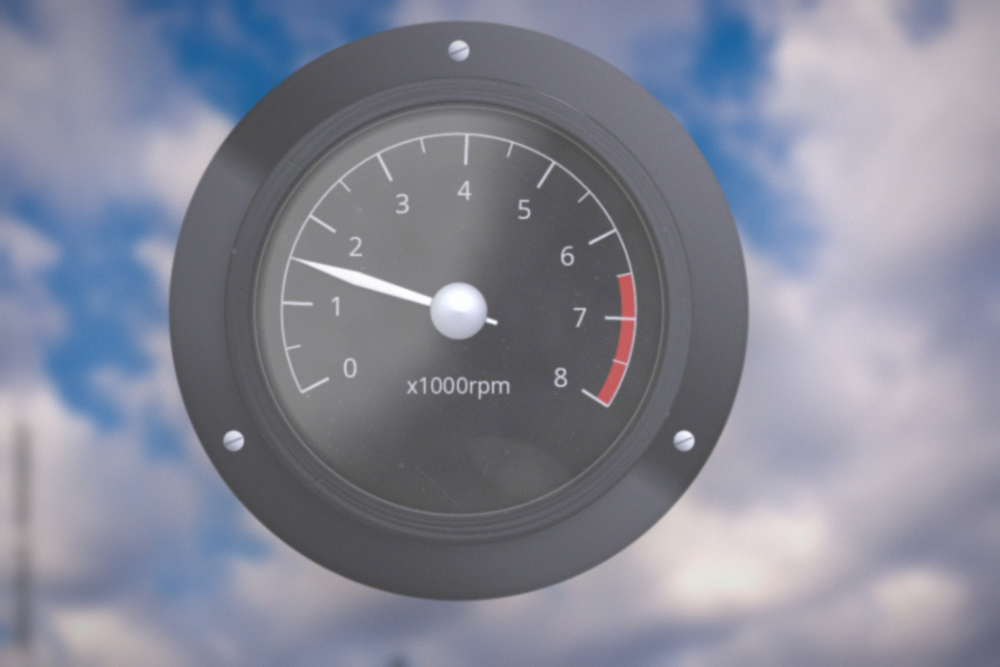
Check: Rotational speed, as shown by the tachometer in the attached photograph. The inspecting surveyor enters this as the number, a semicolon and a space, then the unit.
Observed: 1500; rpm
